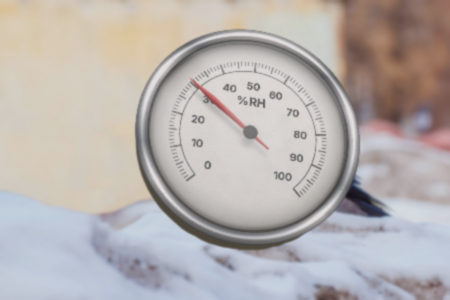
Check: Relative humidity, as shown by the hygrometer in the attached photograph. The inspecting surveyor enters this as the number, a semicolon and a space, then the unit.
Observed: 30; %
